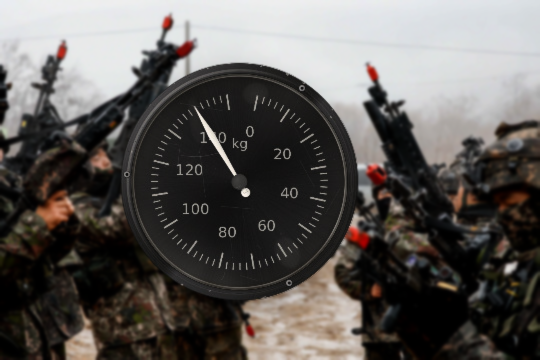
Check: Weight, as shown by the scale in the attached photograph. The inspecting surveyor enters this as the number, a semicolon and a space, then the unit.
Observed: 140; kg
